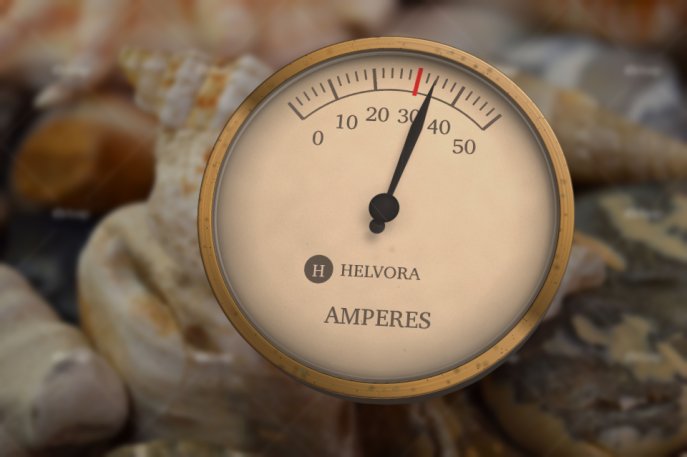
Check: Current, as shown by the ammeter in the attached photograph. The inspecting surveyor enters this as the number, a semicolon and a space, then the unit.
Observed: 34; A
